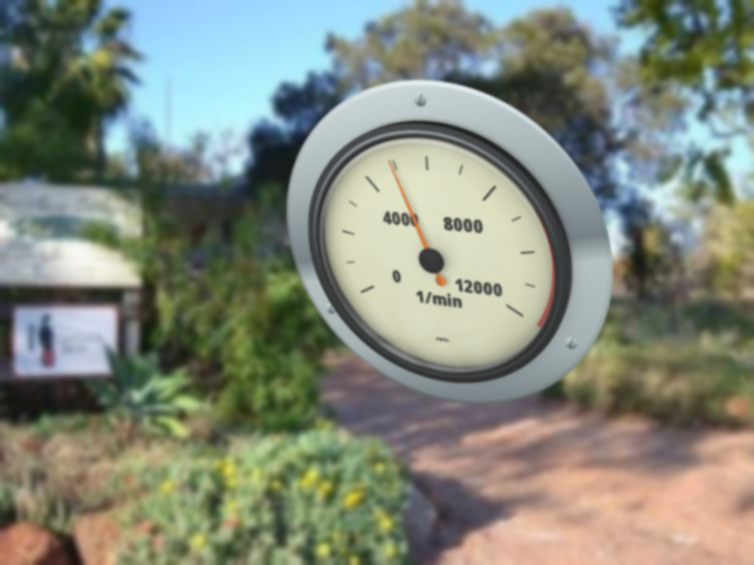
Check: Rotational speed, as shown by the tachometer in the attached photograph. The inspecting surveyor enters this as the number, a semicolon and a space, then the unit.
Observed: 5000; rpm
